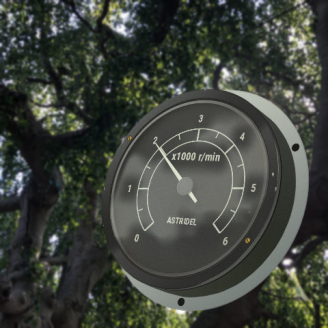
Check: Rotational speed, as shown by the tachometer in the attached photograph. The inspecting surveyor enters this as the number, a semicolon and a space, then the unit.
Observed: 2000; rpm
